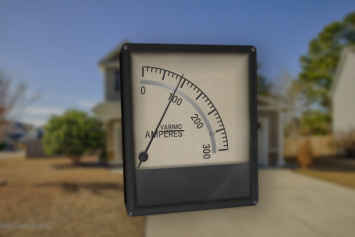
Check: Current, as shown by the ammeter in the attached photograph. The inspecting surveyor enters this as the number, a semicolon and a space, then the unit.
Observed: 90; A
